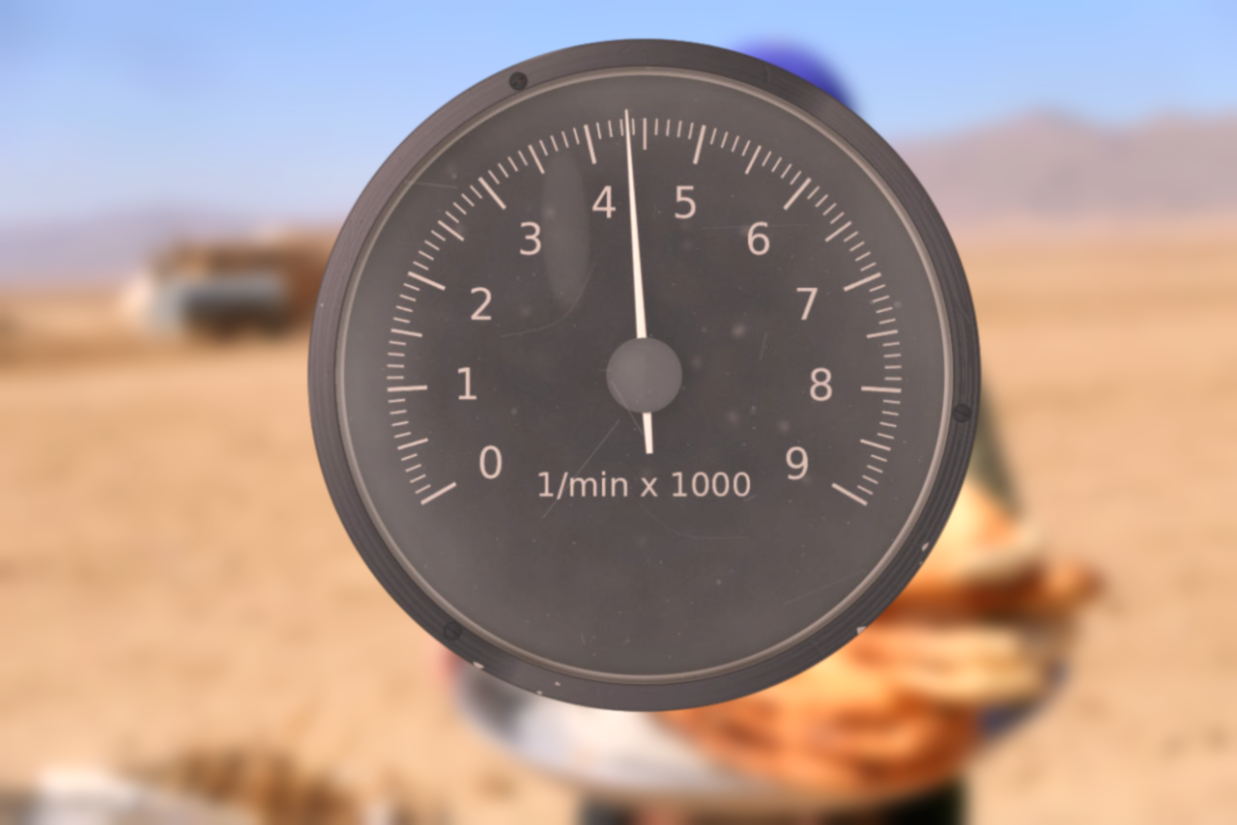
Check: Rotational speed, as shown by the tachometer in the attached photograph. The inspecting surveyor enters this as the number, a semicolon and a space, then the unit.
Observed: 4350; rpm
